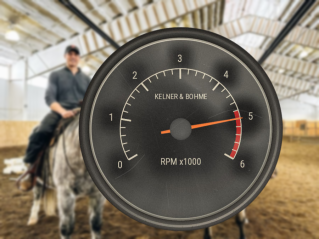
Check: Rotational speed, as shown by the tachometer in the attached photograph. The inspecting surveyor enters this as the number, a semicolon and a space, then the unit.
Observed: 5000; rpm
